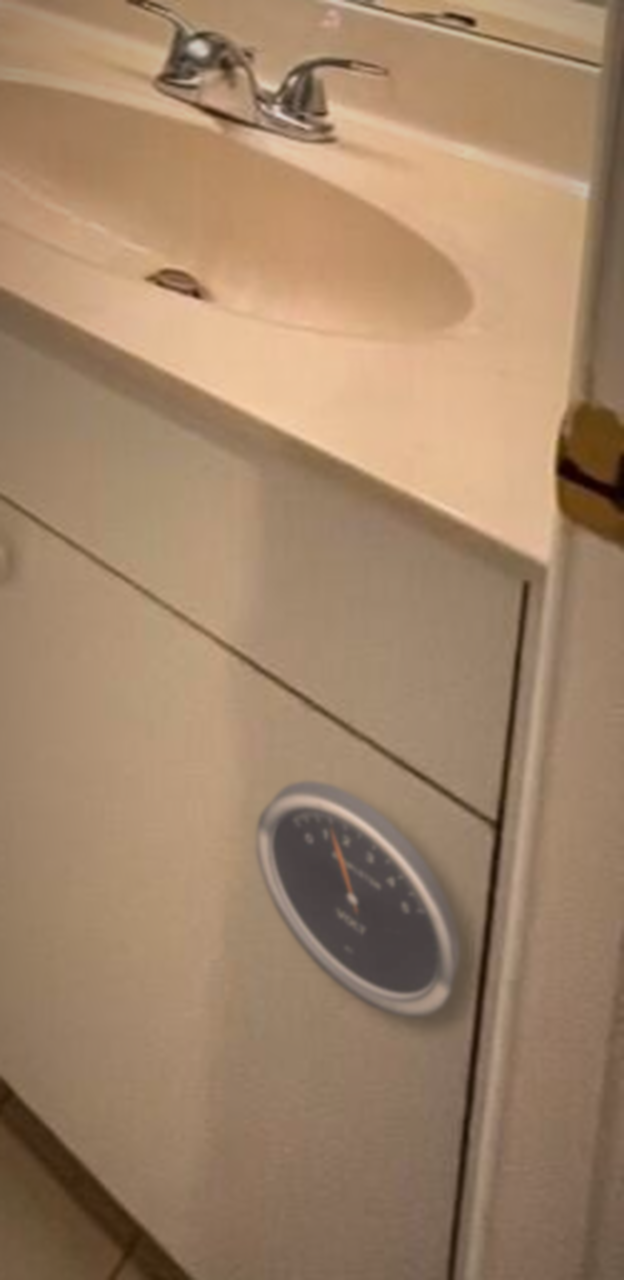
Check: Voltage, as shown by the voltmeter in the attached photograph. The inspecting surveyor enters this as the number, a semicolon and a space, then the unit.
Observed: 1.5; V
